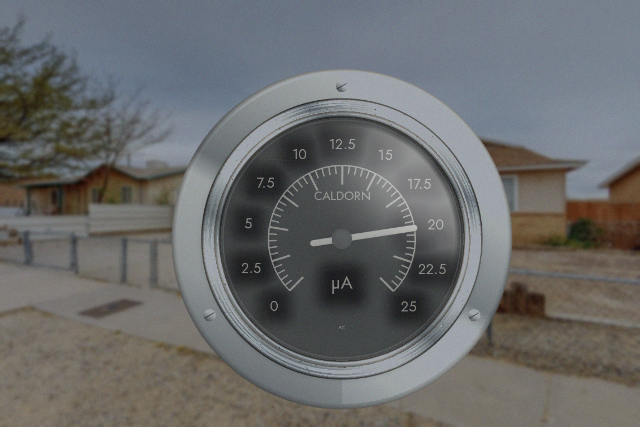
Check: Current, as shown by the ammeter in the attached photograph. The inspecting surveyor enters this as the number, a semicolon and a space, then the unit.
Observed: 20; µA
